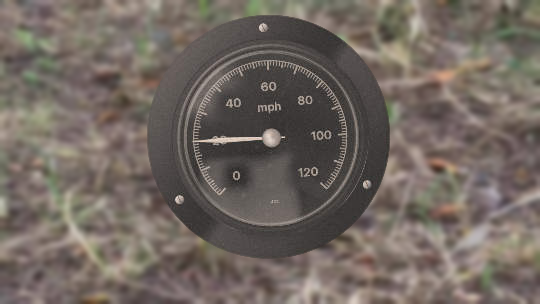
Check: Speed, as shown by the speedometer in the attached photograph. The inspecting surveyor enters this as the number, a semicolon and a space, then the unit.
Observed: 20; mph
